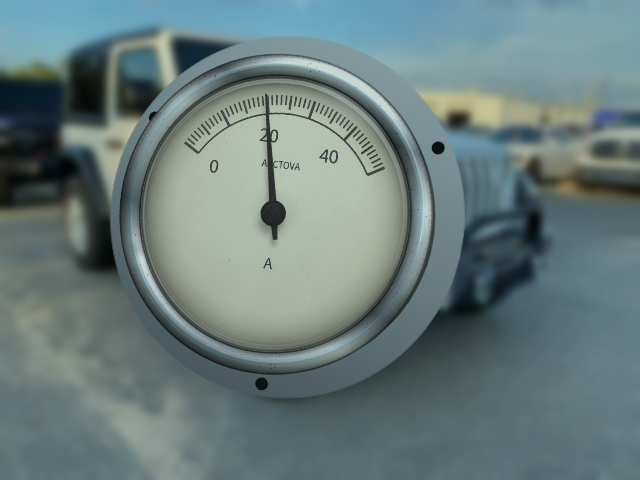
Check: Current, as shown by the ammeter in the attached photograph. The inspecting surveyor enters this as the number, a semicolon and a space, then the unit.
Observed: 20; A
